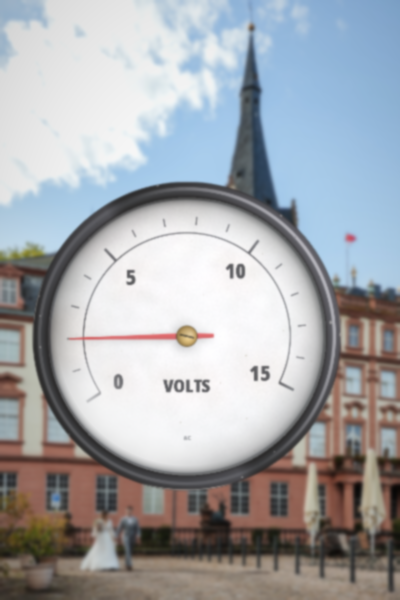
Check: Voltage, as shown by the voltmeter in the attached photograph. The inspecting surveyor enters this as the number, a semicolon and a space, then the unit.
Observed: 2; V
